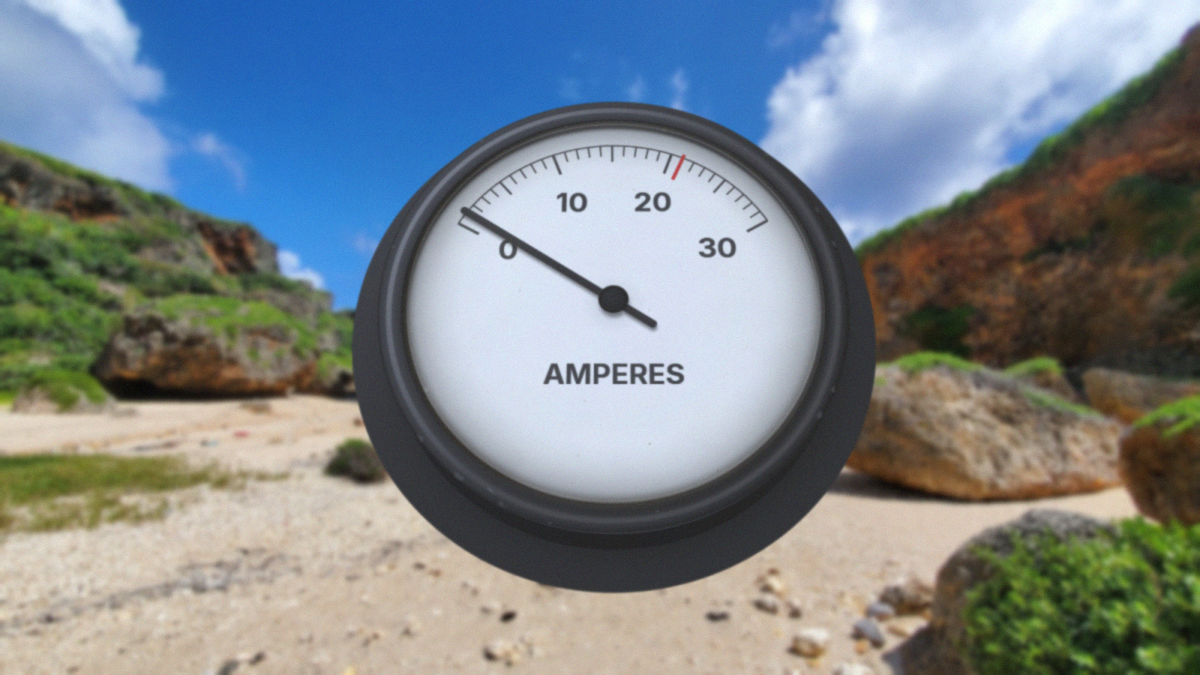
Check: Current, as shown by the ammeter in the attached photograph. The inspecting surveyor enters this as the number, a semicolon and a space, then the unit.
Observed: 1; A
